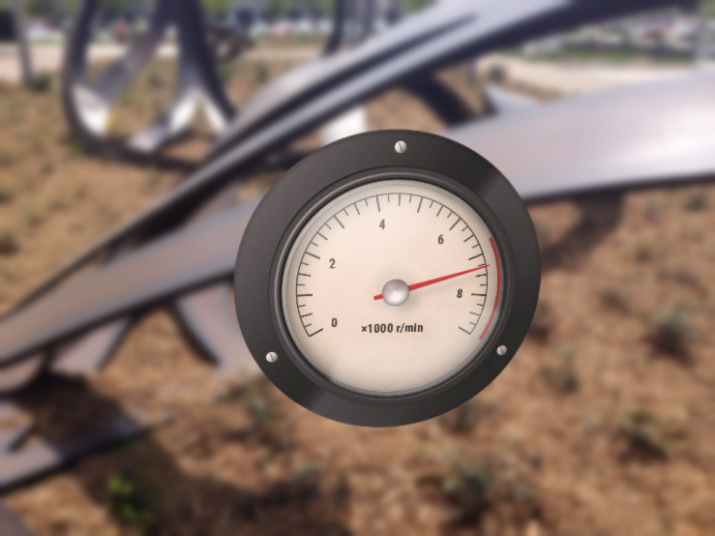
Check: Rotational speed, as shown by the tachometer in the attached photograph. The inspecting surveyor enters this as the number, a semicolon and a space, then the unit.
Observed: 7250; rpm
